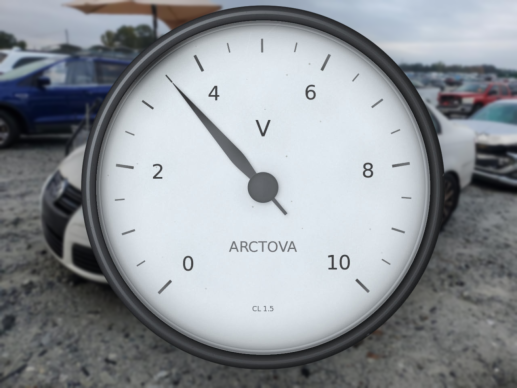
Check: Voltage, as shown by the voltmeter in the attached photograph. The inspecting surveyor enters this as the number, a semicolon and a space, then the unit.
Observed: 3.5; V
